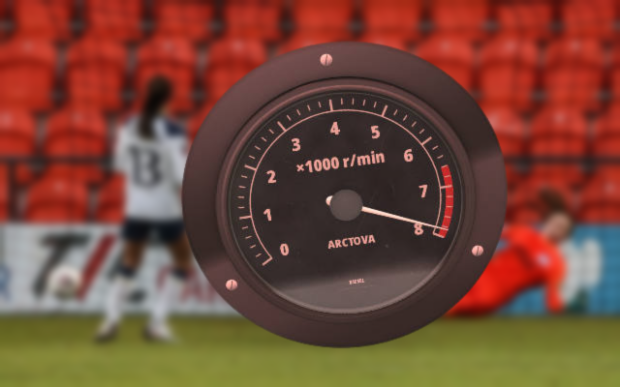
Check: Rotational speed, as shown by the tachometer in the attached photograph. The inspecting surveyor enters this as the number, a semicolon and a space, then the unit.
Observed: 7800; rpm
